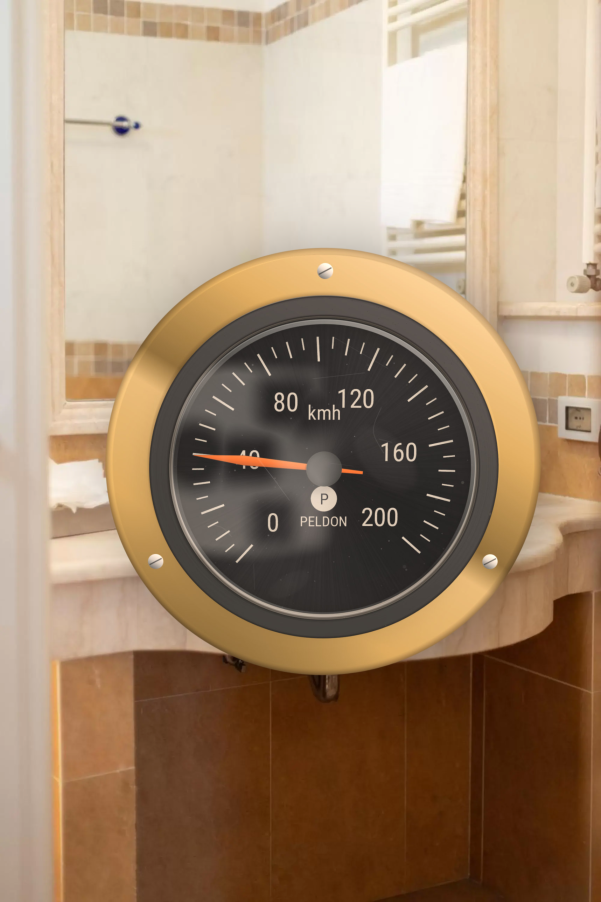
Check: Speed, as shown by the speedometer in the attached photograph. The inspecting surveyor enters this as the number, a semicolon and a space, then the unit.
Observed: 40; km/h
